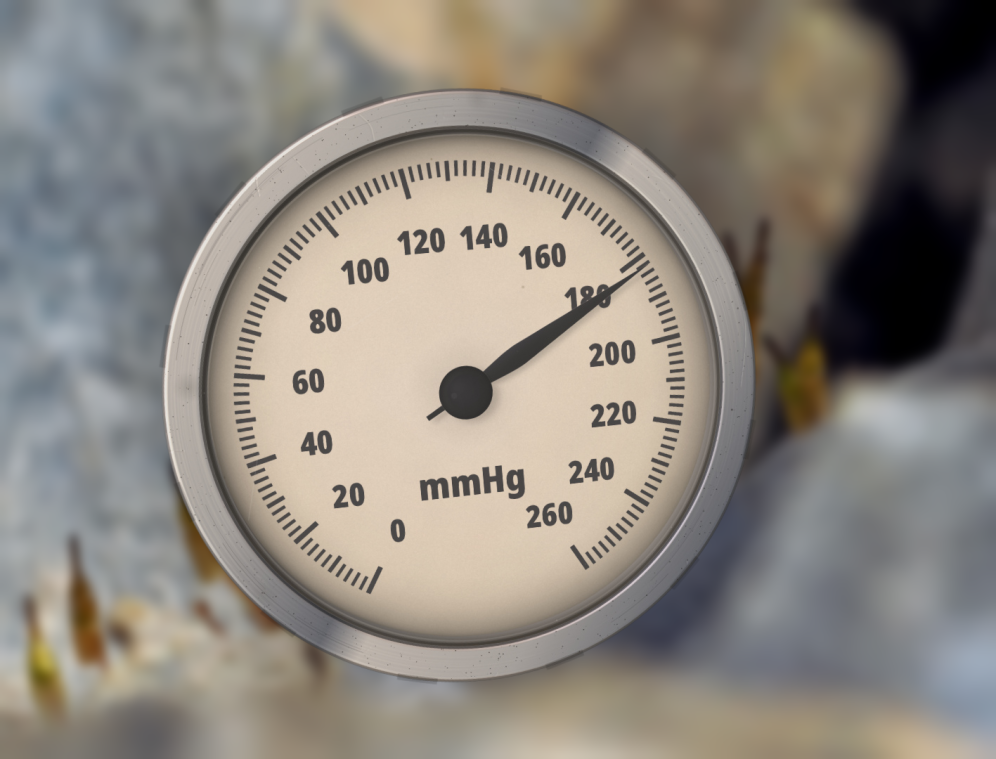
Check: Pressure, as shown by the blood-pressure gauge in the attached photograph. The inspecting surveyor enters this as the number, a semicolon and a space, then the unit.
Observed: 182; mmHg
